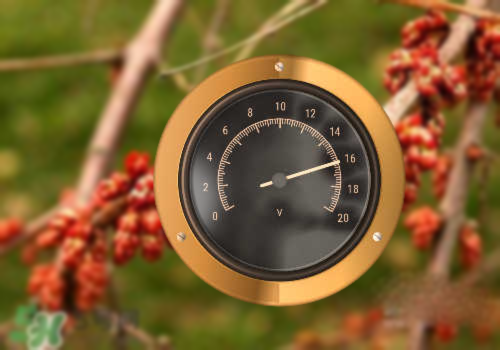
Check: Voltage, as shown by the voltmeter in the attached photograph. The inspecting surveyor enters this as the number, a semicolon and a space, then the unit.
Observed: 16; V
